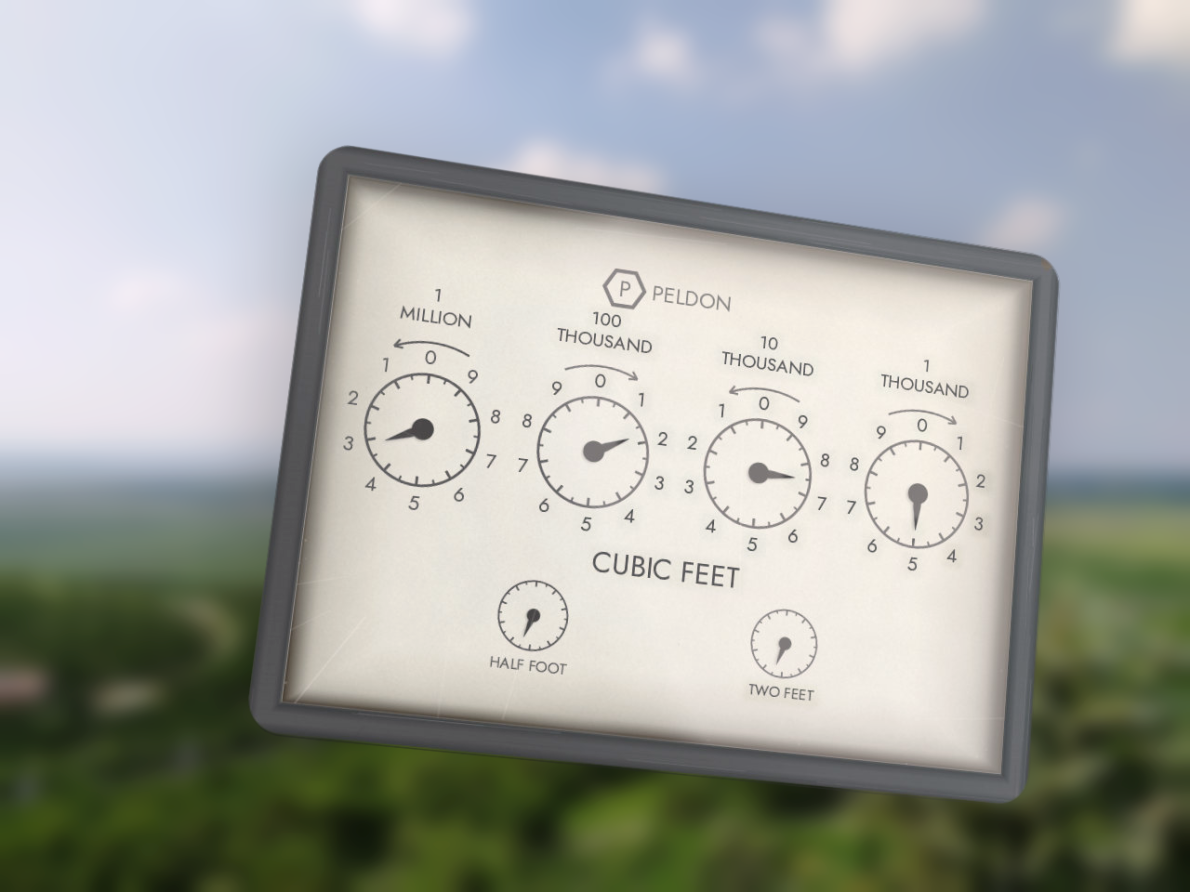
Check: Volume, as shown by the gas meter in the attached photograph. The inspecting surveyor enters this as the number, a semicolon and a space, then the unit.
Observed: 317500; ft³
